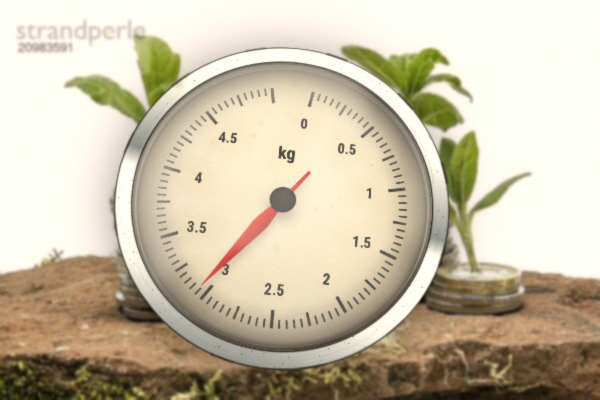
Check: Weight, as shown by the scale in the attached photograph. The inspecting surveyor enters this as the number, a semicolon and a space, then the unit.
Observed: 3.05; kg
